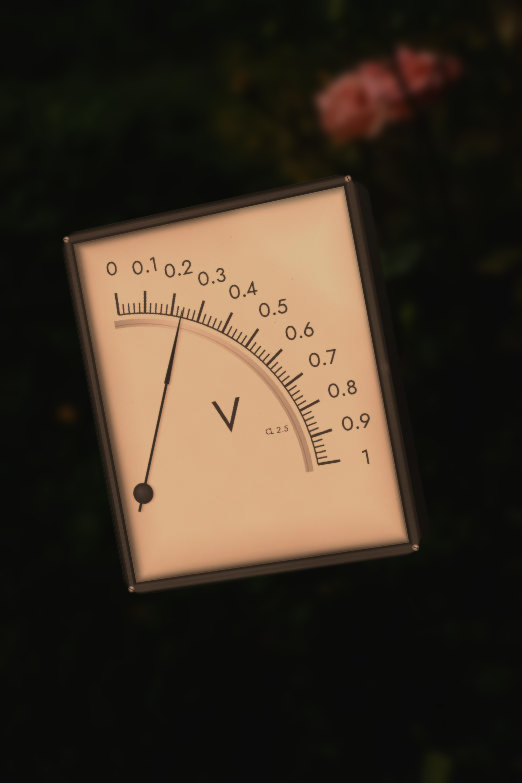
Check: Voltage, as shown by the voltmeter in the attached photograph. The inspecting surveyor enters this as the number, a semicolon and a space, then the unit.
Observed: 0.24; V
